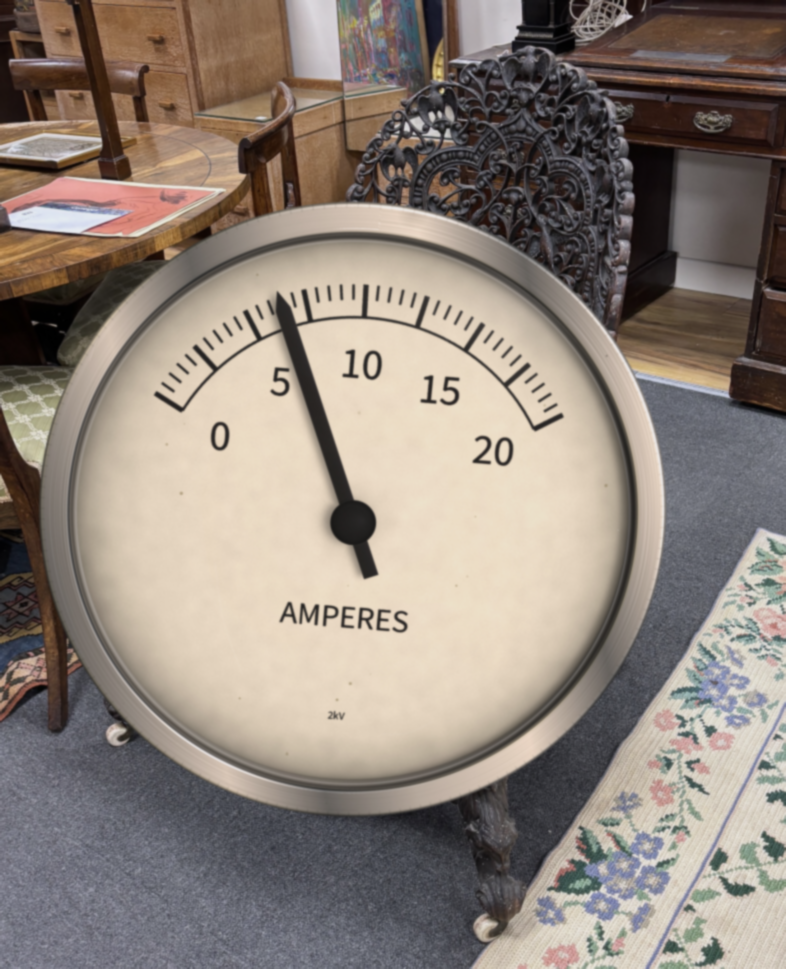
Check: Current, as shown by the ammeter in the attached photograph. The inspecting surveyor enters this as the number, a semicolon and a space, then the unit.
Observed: 6.5; A
